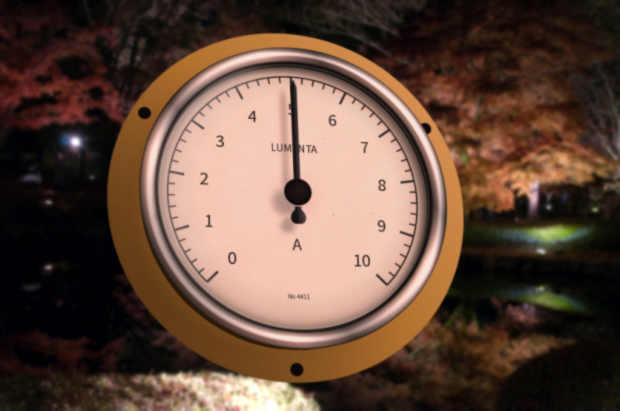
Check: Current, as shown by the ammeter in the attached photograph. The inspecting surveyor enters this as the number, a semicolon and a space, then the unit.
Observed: 5; A
